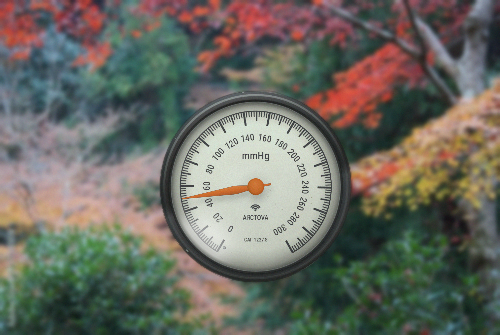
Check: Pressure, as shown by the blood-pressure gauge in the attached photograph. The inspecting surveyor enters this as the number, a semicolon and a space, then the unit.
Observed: 50; mmHg
